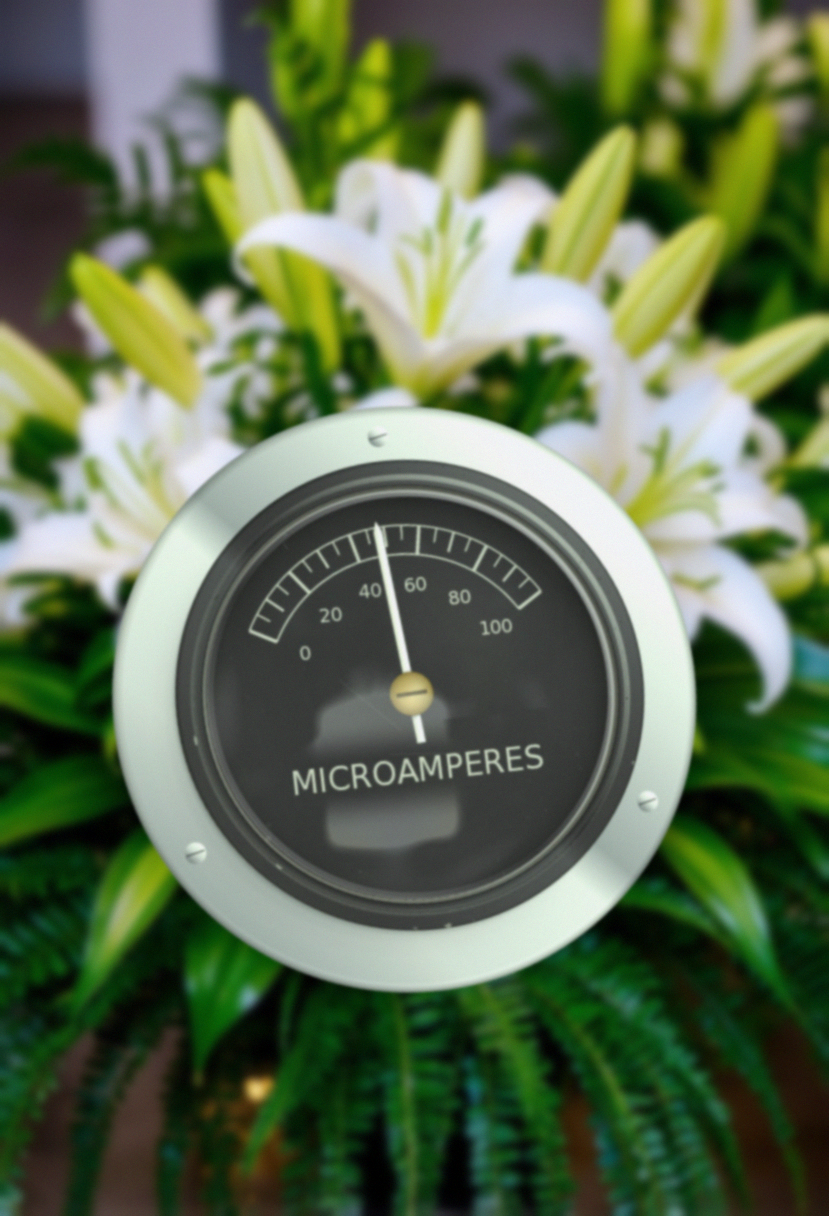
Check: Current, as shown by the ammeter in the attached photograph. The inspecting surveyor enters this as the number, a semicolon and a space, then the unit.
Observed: 47.5; µA
